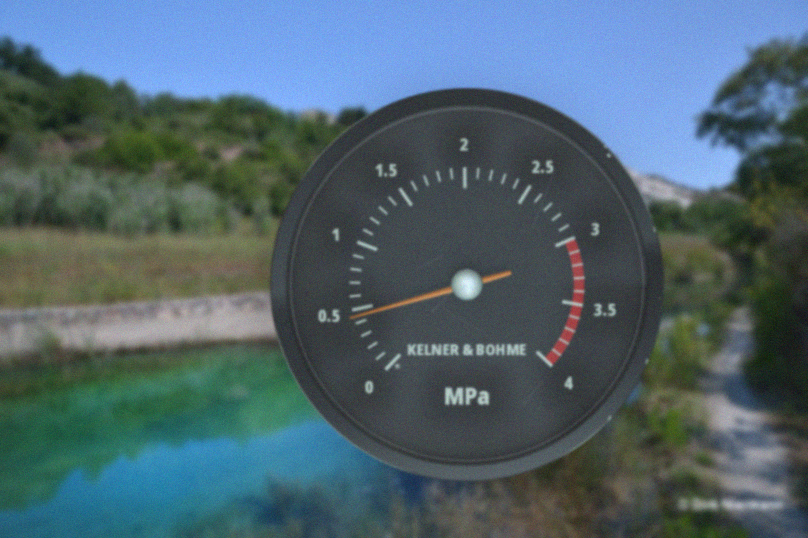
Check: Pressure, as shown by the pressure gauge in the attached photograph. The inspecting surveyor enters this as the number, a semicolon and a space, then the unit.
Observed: 0.45; MPa
